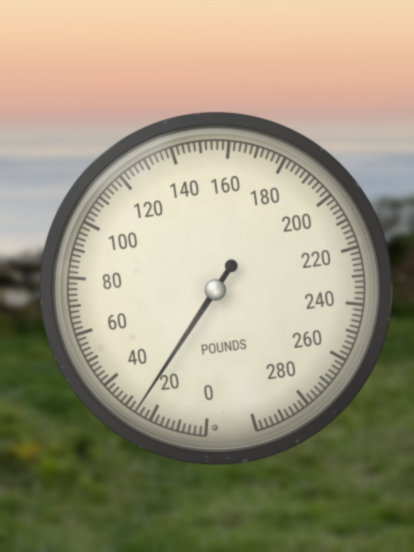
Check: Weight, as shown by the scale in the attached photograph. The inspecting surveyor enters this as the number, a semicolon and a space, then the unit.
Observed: 26; lb
